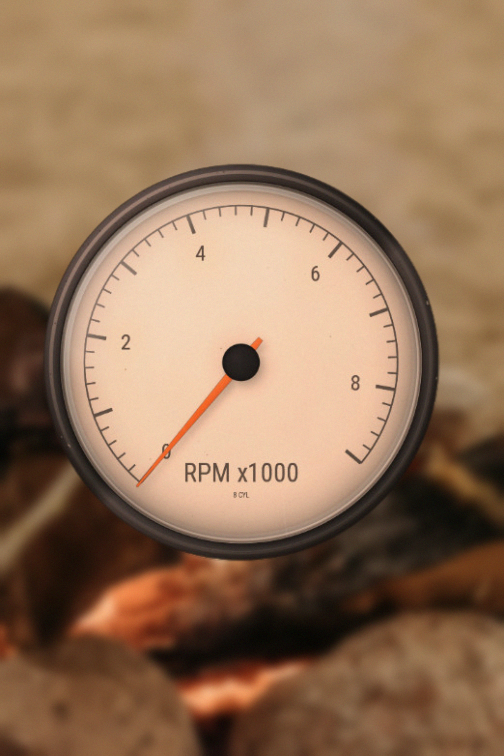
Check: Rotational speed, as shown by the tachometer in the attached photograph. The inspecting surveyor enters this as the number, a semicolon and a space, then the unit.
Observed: 0; rpm
